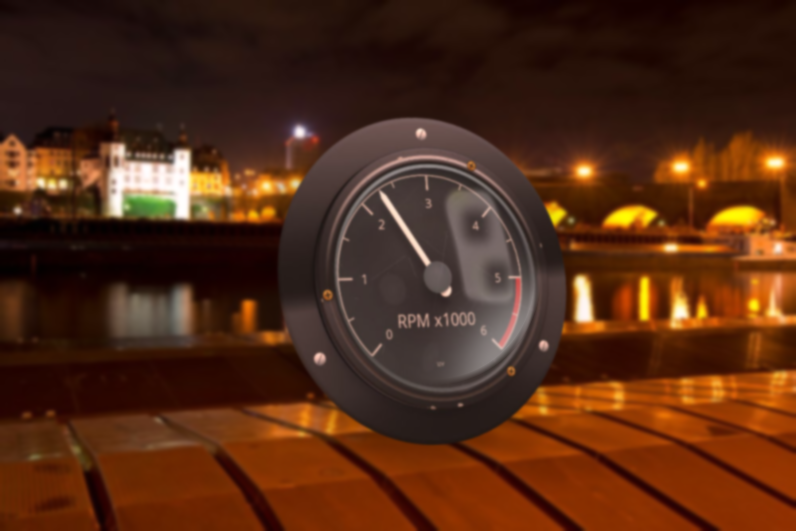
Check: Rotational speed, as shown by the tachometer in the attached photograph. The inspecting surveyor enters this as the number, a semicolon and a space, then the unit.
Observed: 2250; rpm
